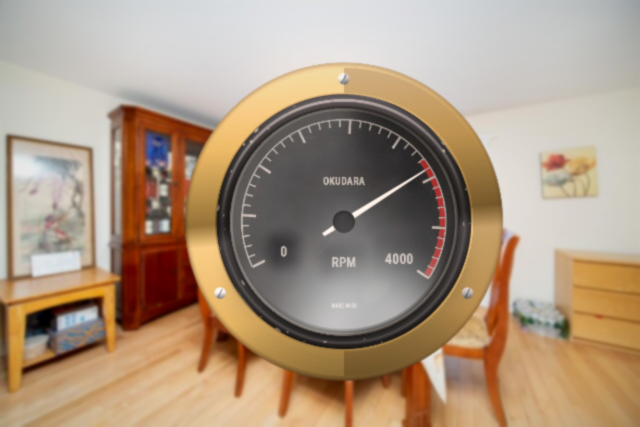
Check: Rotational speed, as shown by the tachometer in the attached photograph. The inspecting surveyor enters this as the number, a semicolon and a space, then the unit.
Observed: 2900; rpm
